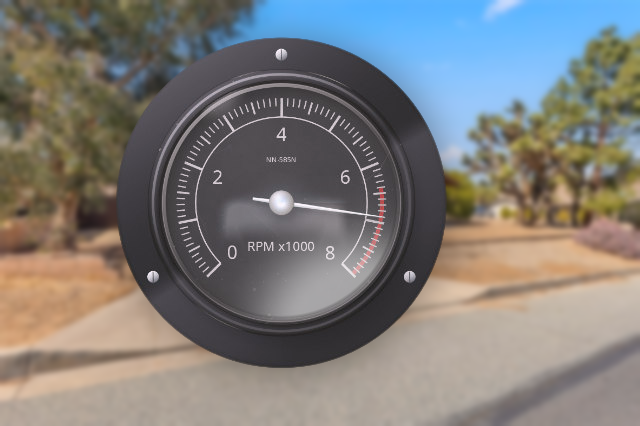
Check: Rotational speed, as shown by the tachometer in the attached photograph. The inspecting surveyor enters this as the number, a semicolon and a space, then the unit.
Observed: 6900; rpm
